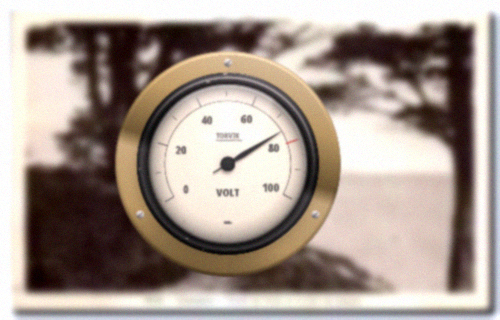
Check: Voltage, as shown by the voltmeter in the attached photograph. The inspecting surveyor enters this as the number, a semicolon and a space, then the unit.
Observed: 75; V
